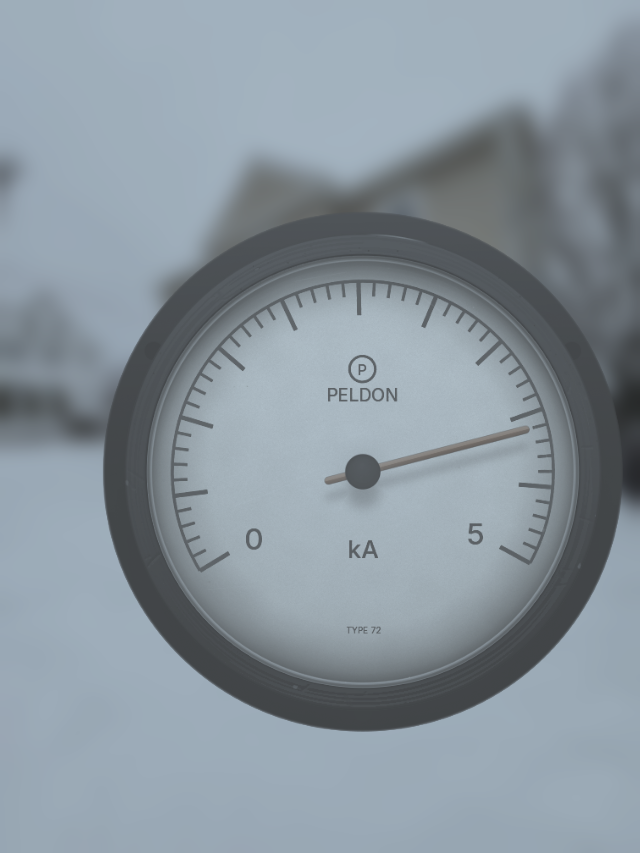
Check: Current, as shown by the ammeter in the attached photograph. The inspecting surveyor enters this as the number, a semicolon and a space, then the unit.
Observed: 4.1; kA
